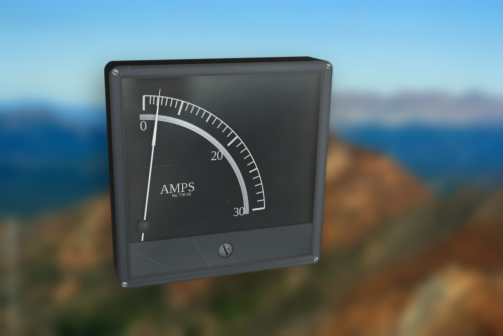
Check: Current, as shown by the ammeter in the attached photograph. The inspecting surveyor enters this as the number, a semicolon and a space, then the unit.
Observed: 5; A
